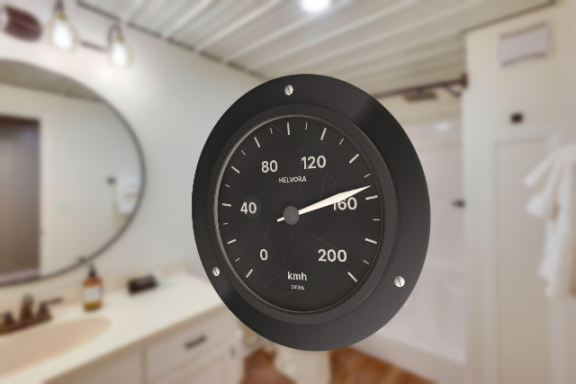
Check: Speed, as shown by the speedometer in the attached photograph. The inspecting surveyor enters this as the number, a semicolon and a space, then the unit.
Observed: 155; km/h
